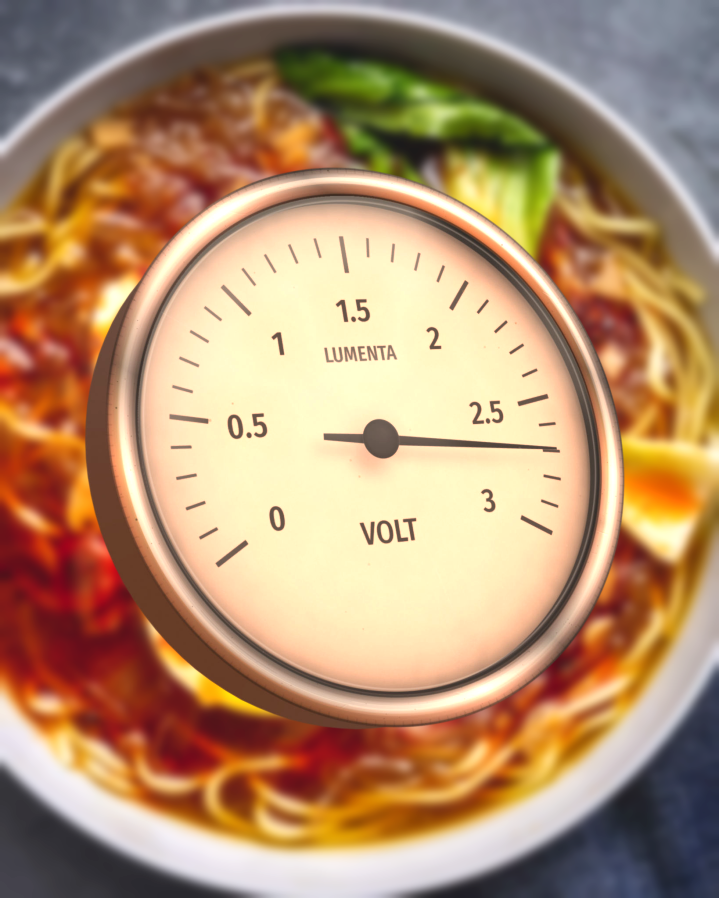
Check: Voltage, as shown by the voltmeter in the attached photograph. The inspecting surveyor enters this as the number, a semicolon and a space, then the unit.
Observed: 2.7; V
